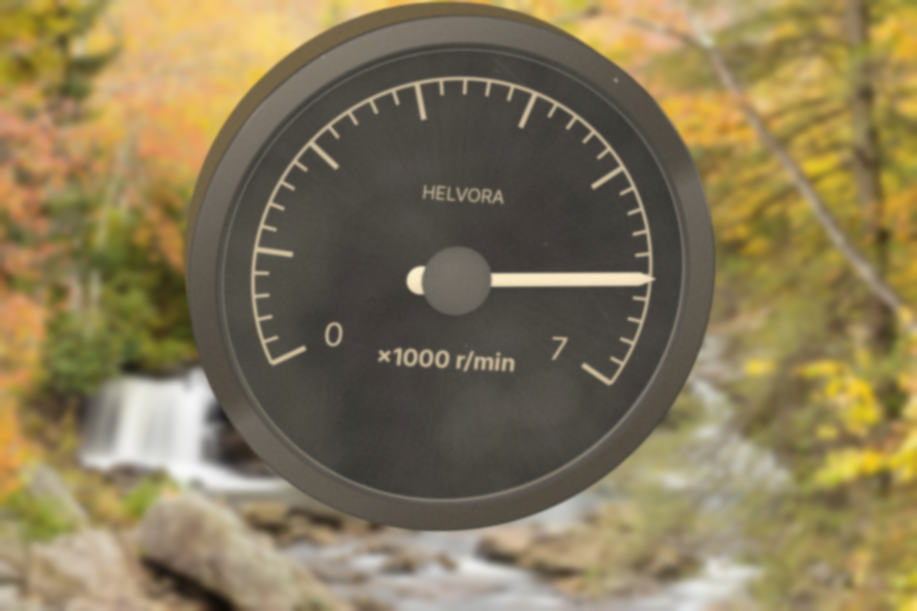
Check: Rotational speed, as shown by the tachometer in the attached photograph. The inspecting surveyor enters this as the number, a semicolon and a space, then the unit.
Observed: 6000; rpm
